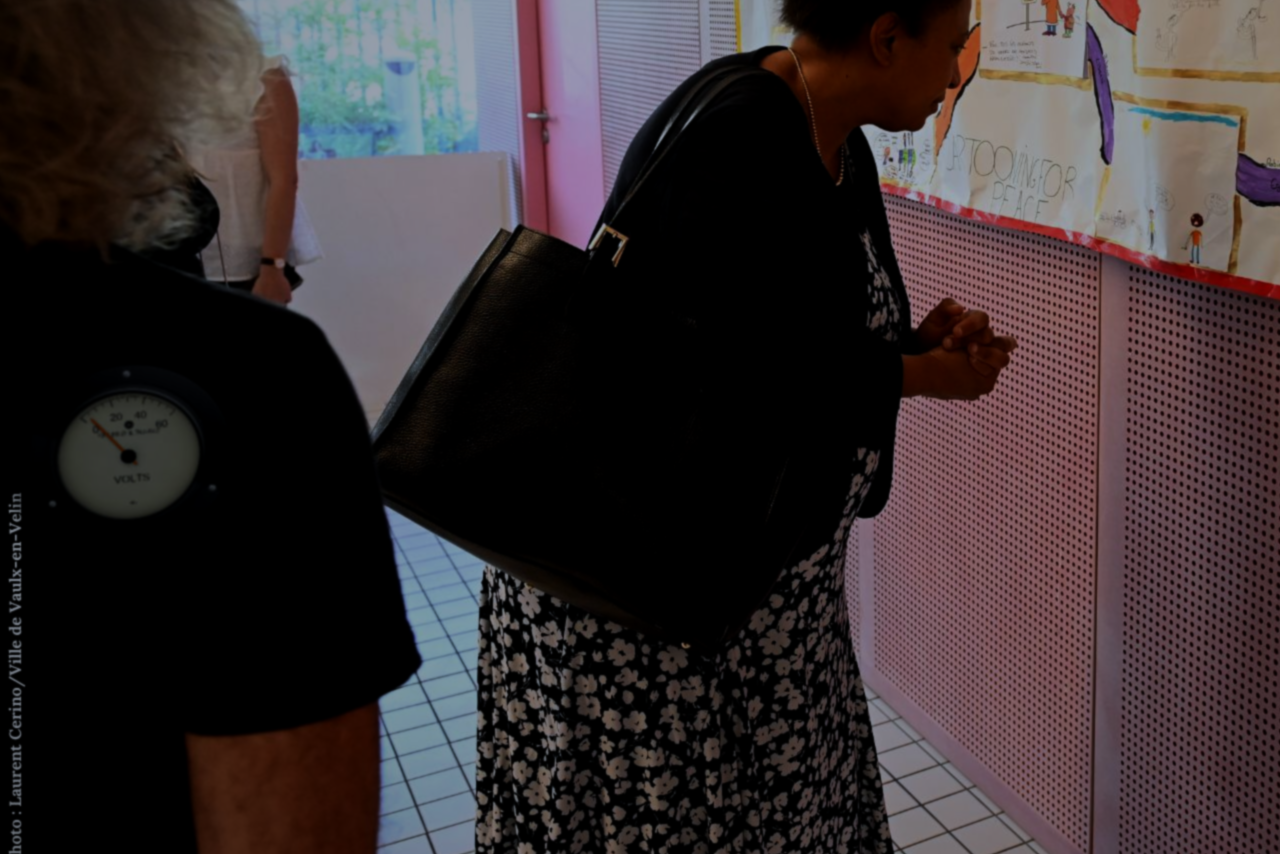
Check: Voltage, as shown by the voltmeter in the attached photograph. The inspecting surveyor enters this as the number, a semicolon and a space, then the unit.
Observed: 5; V
